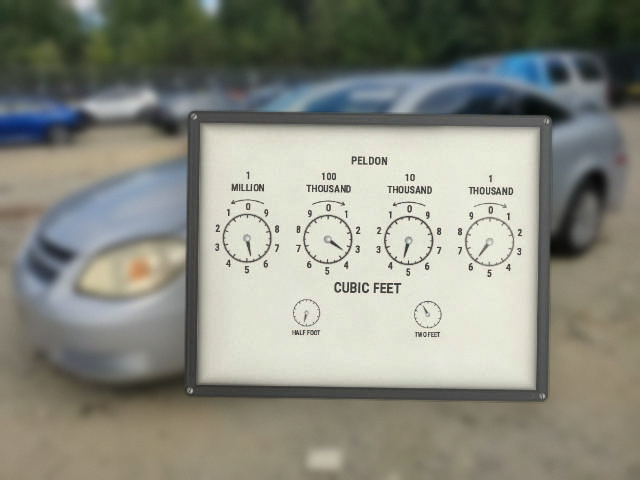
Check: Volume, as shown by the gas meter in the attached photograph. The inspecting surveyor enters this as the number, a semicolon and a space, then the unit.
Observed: 534600; ft³
